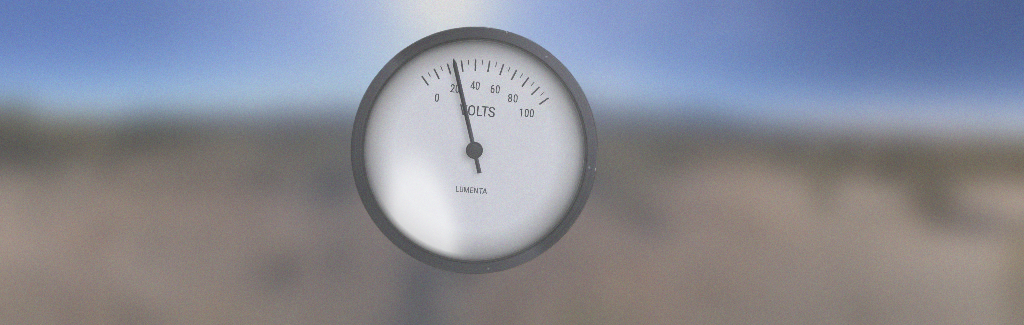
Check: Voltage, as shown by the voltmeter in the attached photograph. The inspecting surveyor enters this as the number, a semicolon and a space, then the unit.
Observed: 25; V
